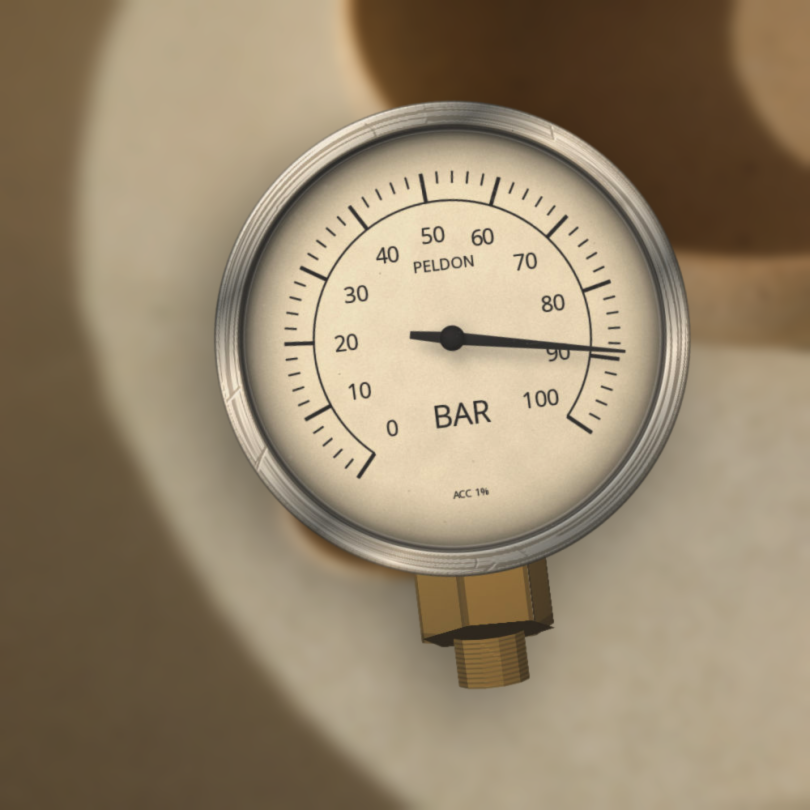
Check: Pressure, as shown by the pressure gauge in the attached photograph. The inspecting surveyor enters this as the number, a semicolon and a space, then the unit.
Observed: 89; bar
